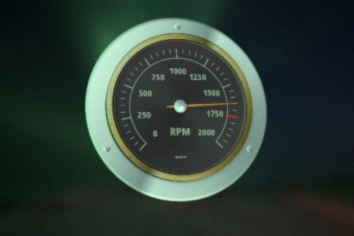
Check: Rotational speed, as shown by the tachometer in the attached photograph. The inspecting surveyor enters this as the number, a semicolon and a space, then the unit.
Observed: 1650; rpm
